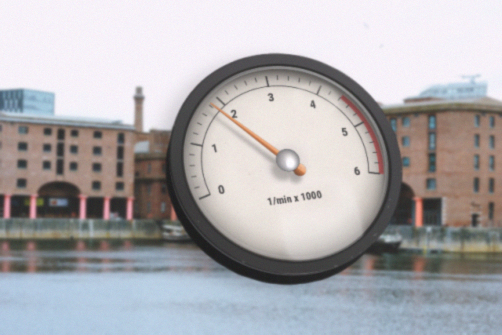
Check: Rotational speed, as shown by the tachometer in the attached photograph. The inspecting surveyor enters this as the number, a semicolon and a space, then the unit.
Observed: 1800; rpm
